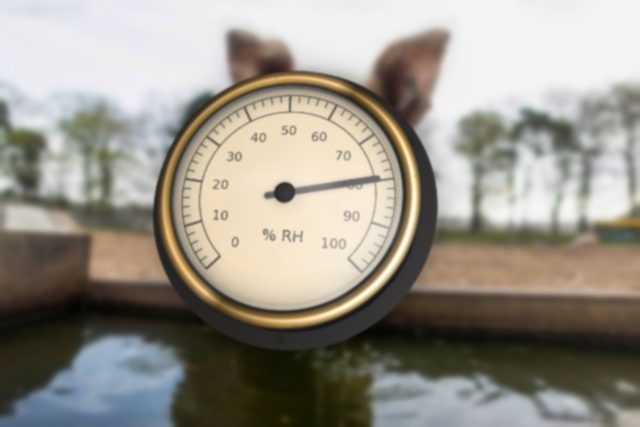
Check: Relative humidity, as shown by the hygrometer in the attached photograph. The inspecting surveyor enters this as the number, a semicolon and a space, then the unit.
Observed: 80; %
